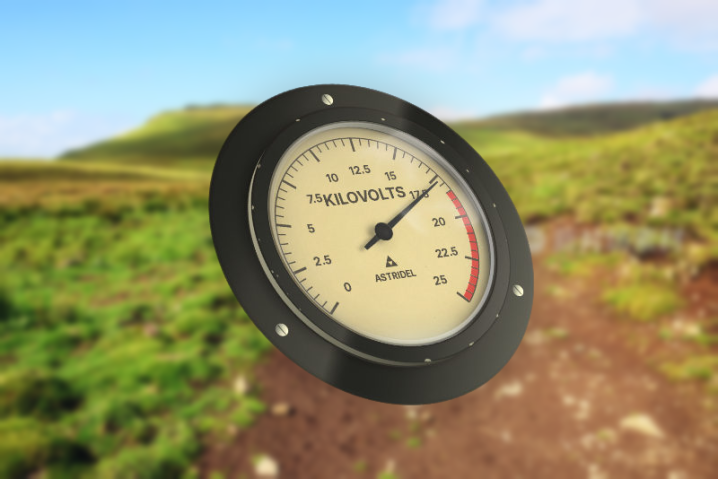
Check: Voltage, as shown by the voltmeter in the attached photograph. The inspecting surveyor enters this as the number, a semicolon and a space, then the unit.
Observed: 17.75; kV
